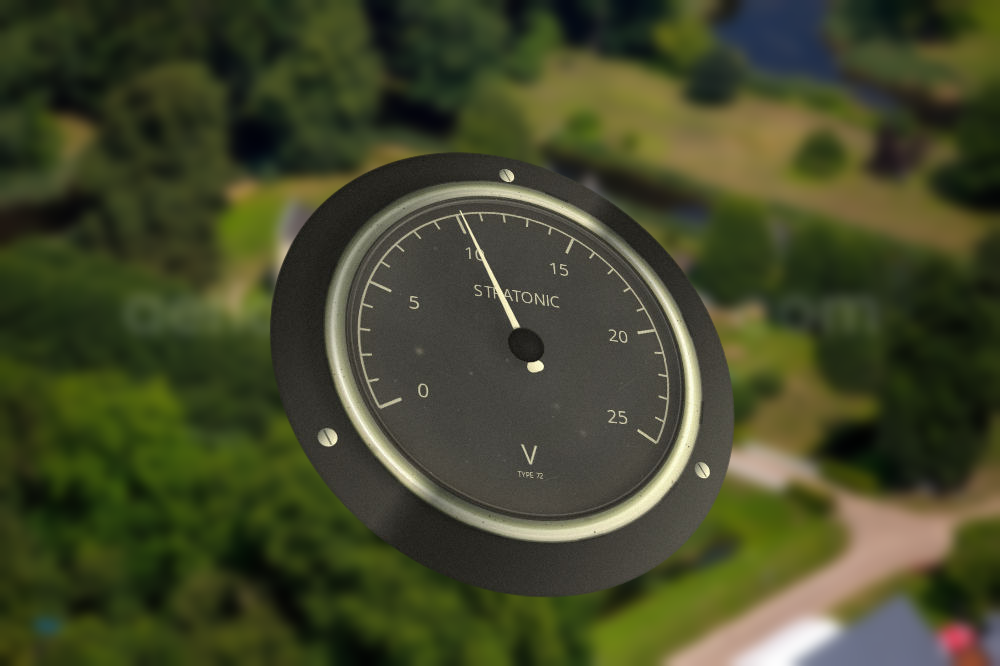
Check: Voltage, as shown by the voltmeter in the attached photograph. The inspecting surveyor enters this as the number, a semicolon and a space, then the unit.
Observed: 10; V
